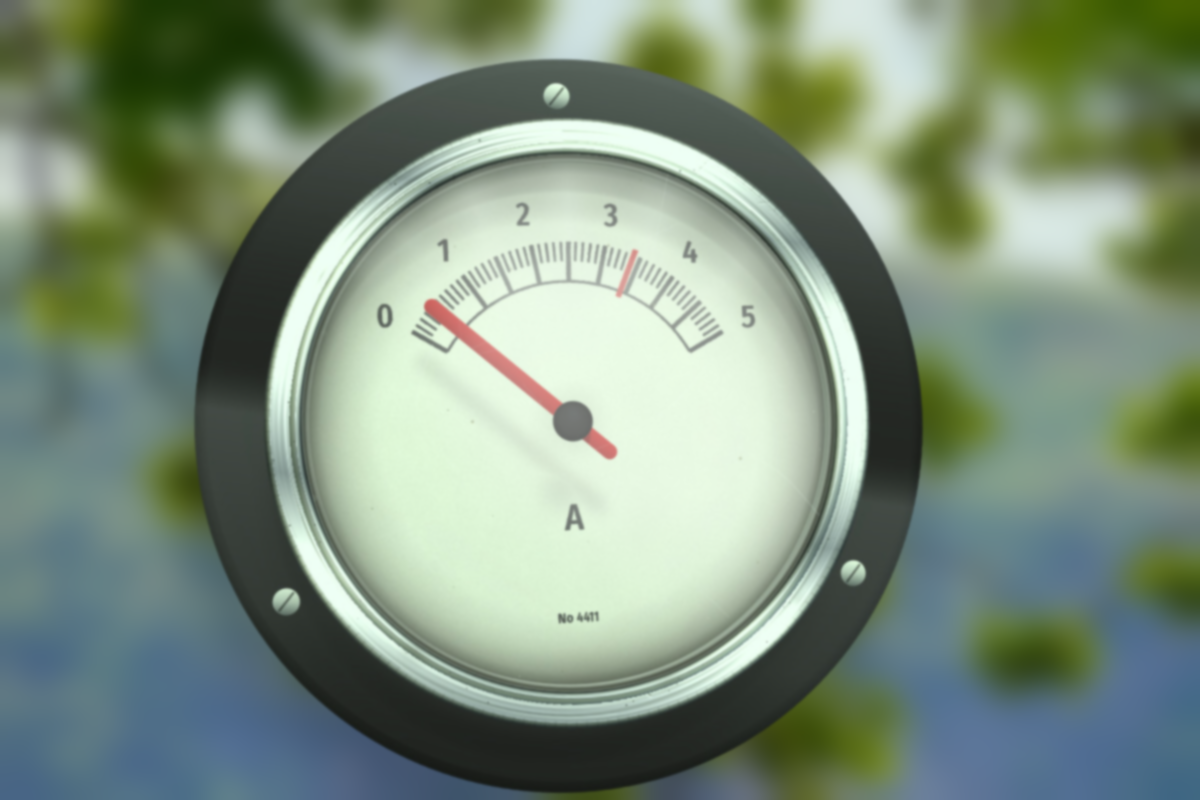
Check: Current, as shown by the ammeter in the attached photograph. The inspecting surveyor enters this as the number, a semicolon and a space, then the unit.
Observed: 0.4; A
